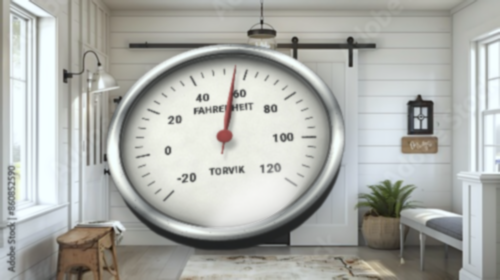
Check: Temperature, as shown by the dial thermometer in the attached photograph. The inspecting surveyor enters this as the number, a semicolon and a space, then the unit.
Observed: 56; °F
